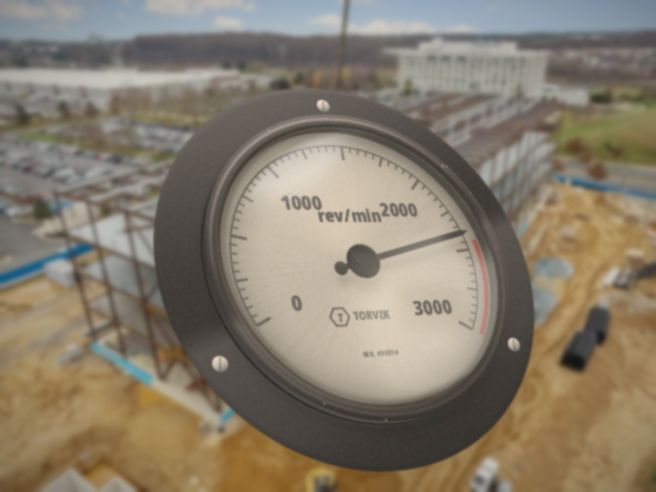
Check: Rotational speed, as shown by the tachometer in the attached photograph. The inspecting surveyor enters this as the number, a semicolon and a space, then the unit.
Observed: 2400; rpm
